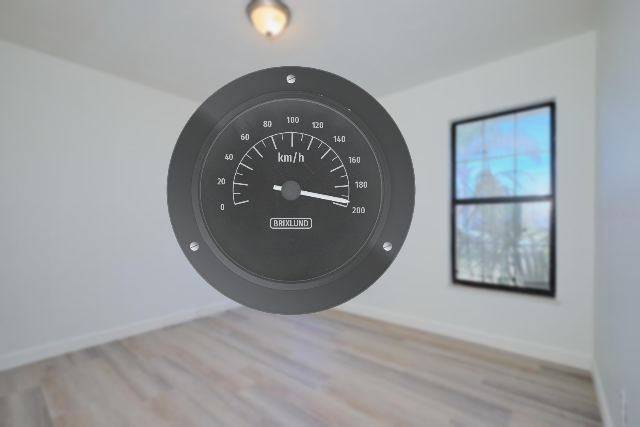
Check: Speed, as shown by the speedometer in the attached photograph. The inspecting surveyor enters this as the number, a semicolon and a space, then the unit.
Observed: 195; km/h
